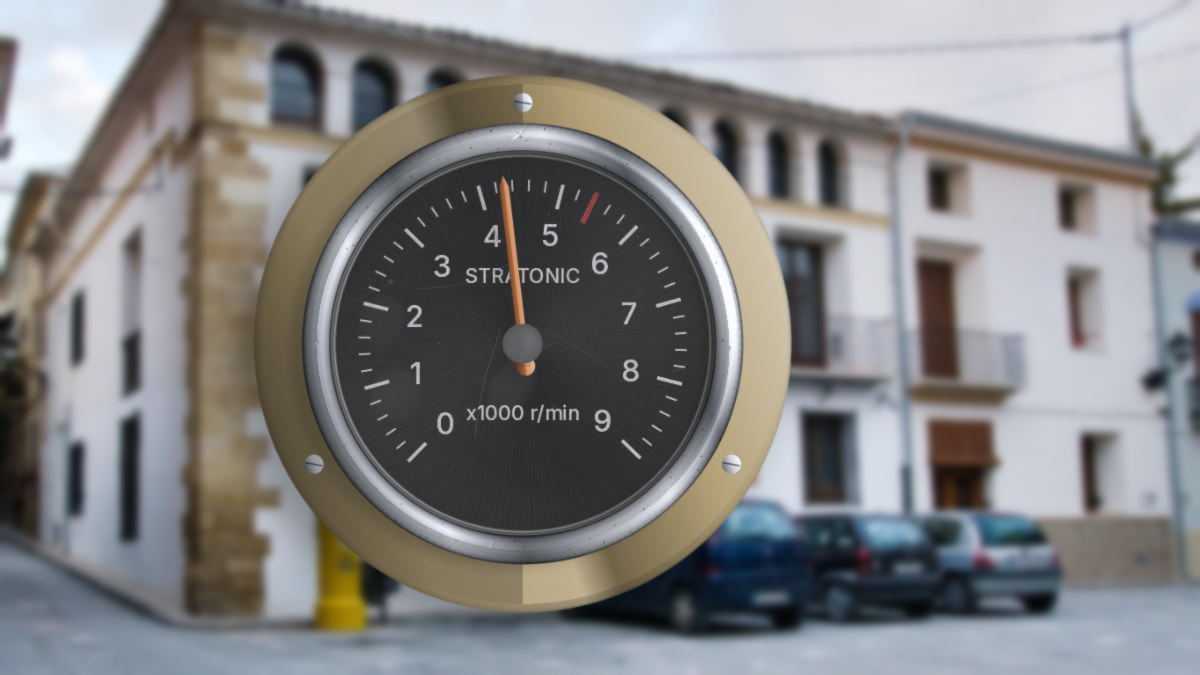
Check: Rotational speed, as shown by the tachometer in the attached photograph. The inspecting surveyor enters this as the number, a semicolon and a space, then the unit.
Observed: 4300; rpm
